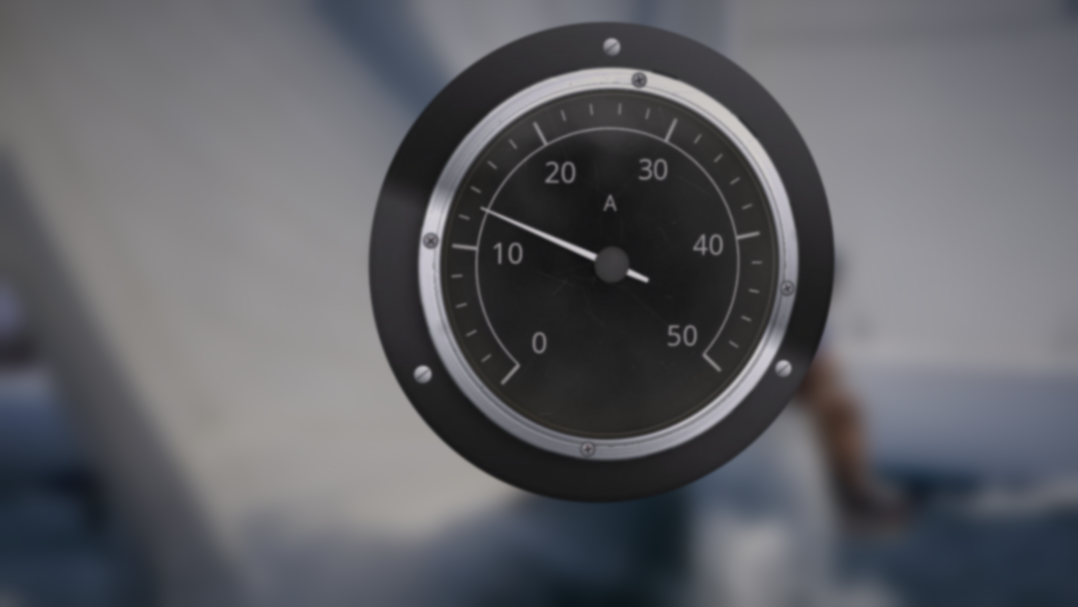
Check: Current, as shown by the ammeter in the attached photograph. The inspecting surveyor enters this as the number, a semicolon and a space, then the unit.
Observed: 13; A
